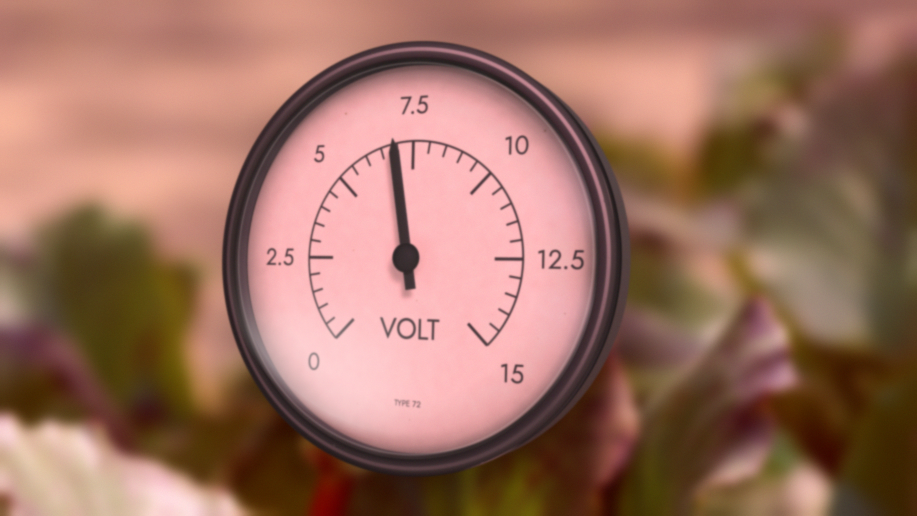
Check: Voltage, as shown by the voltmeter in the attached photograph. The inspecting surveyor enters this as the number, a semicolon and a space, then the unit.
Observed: 7; V
